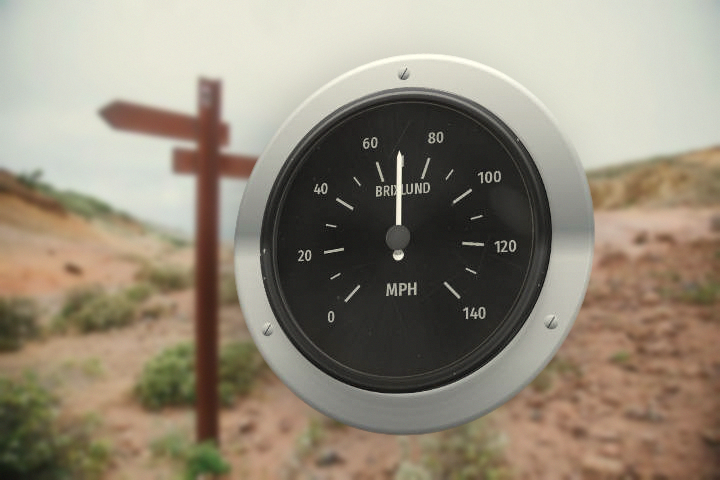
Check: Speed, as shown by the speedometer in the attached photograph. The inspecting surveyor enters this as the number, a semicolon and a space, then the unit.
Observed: 70; mph
